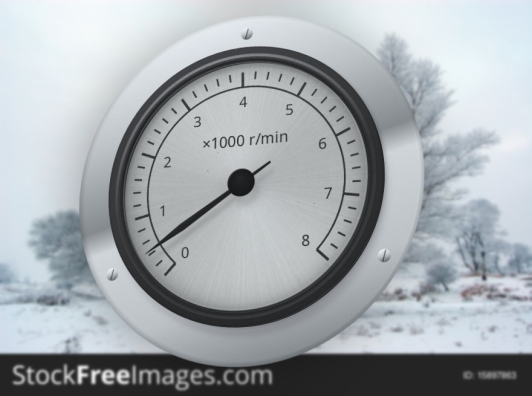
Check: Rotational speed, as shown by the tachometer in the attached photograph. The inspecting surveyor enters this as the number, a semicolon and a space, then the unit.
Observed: 400; rpm
